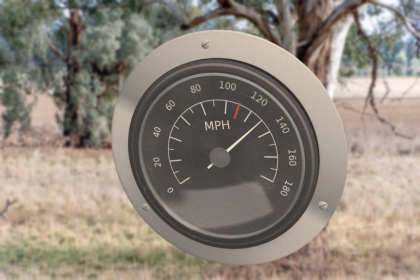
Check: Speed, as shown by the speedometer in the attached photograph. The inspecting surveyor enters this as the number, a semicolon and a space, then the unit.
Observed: 130; mph
